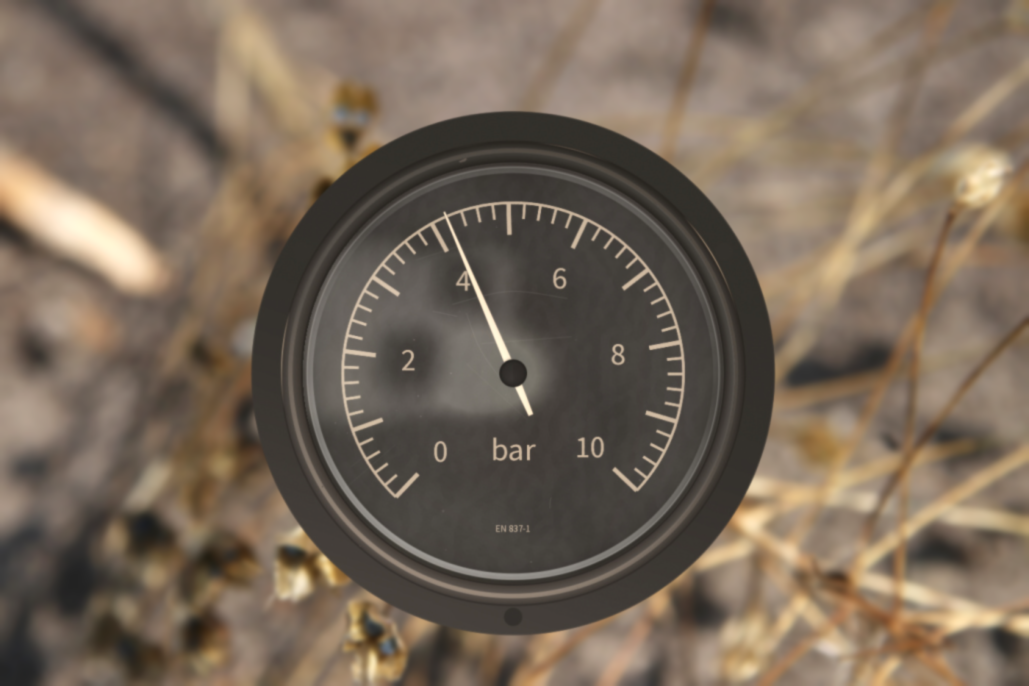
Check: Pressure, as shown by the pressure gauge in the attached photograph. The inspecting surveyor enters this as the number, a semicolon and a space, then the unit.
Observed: 4.2; bar
